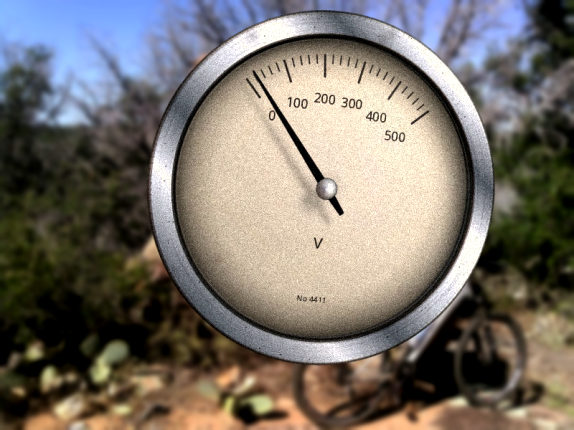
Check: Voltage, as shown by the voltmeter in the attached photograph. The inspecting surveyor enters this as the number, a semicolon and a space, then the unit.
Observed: 20; V
